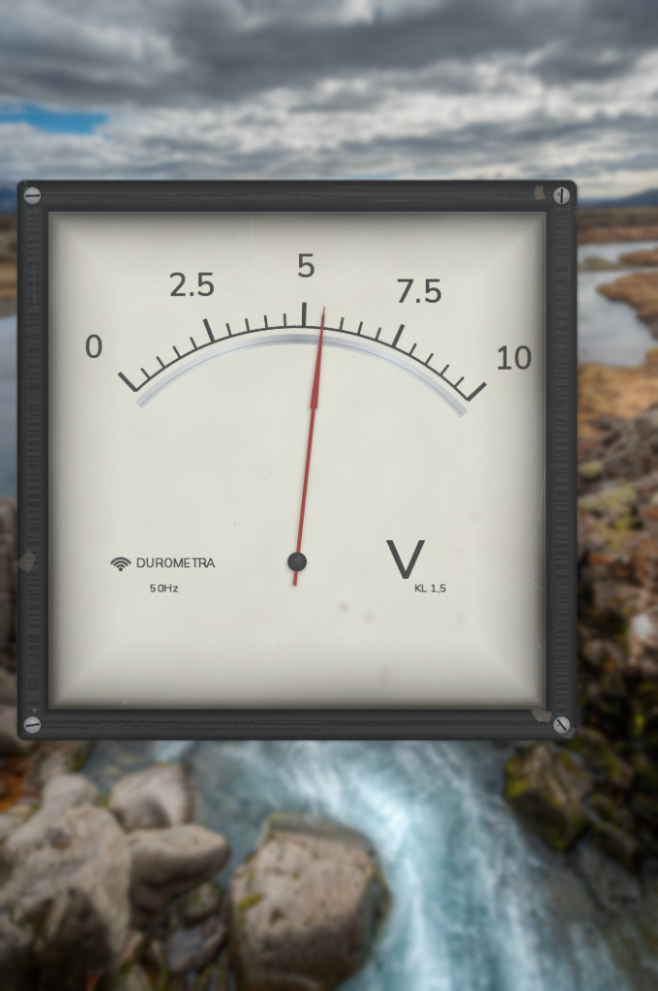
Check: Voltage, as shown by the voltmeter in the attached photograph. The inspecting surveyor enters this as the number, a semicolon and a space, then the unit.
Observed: 5.5; V
